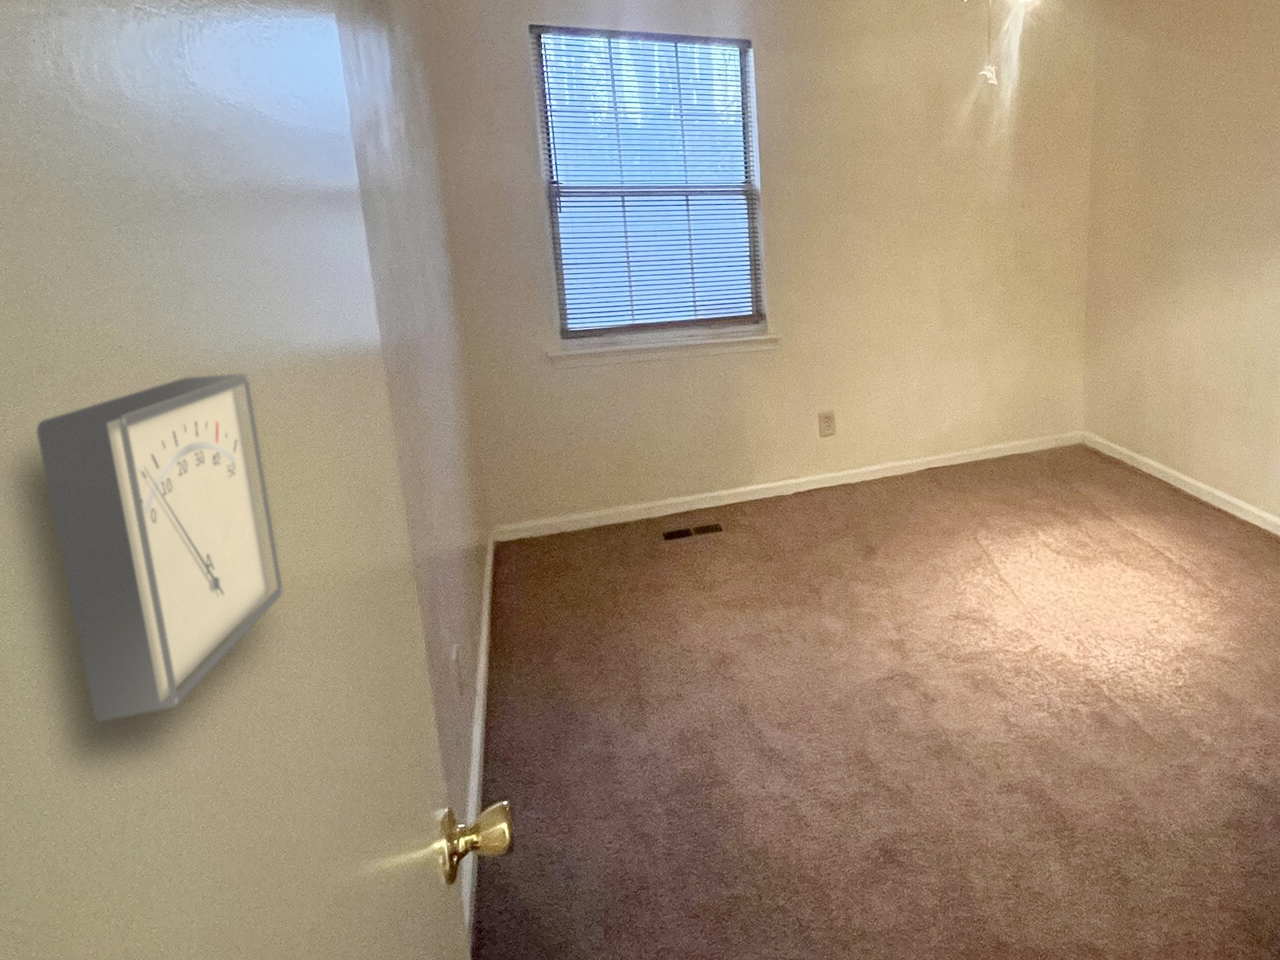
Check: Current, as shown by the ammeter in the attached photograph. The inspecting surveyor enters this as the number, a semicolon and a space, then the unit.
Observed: 5; A
